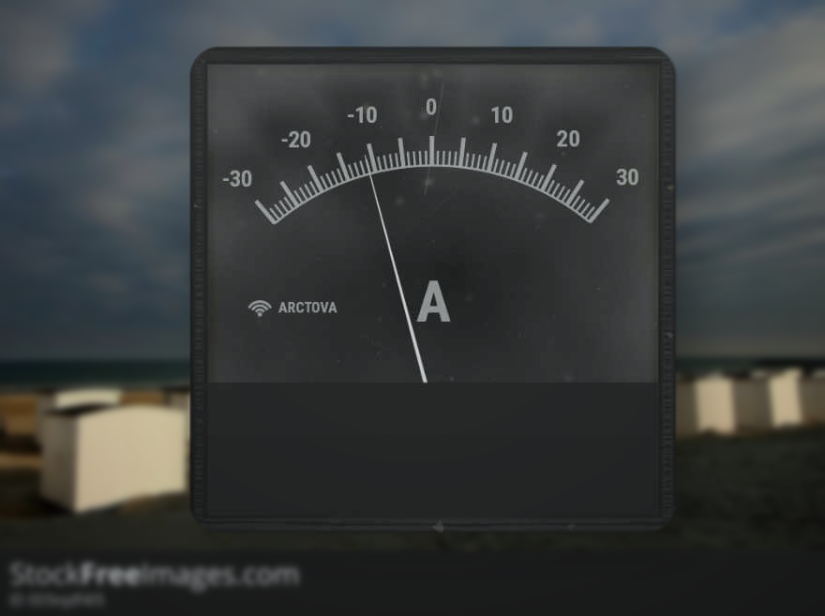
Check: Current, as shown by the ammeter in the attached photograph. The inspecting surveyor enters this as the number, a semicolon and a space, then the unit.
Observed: -11; A
